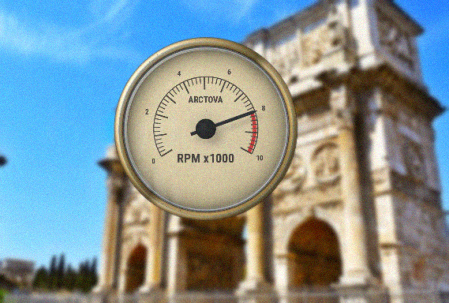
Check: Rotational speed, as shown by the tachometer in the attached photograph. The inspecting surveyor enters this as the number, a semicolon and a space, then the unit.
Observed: 8000; rpm
